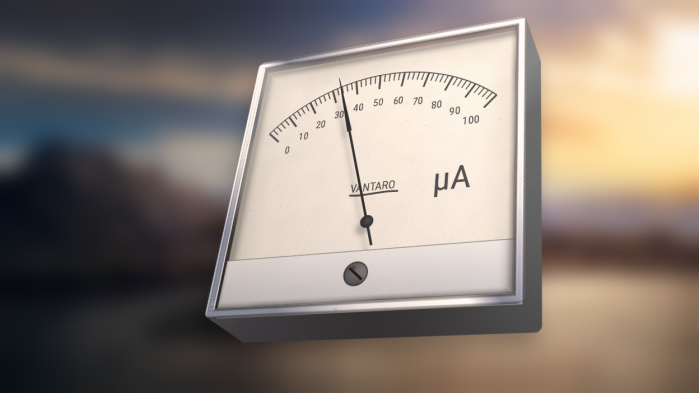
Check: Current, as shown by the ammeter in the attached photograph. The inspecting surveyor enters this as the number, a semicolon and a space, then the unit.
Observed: 34; µA
